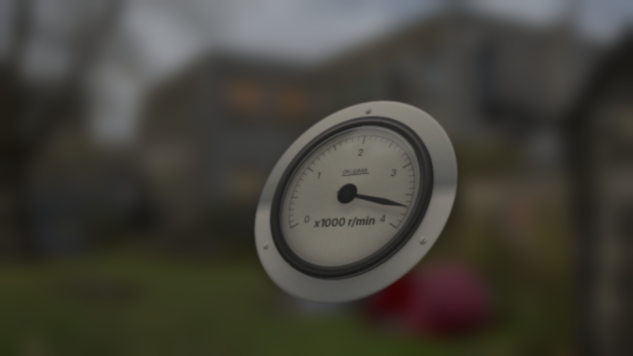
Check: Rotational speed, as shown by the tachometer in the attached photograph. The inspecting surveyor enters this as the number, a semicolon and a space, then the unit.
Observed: 3700; rpm
